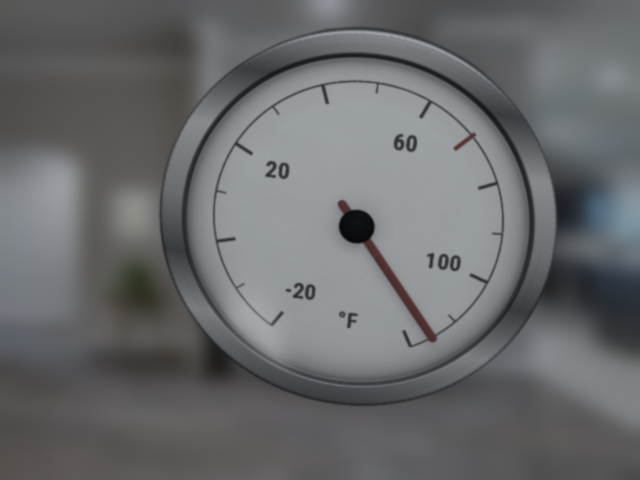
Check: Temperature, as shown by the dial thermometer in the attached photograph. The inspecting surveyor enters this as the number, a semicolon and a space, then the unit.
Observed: 115; °F
